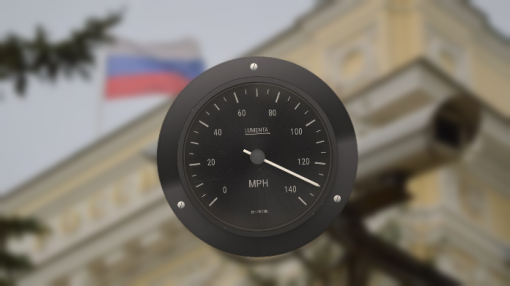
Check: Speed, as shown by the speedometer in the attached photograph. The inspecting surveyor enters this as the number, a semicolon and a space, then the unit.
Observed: 130; mph
